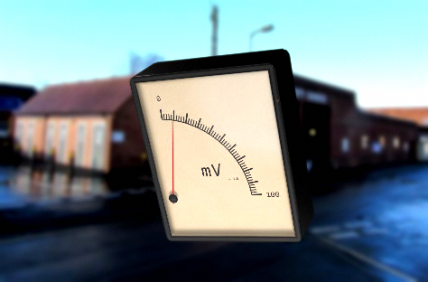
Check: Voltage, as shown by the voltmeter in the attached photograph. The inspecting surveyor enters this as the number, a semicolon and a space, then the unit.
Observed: 10; mV
